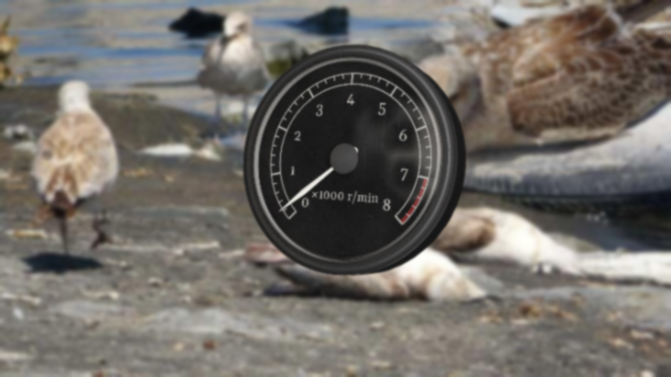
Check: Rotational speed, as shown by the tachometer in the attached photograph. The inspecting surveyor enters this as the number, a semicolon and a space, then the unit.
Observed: 200; rpm
